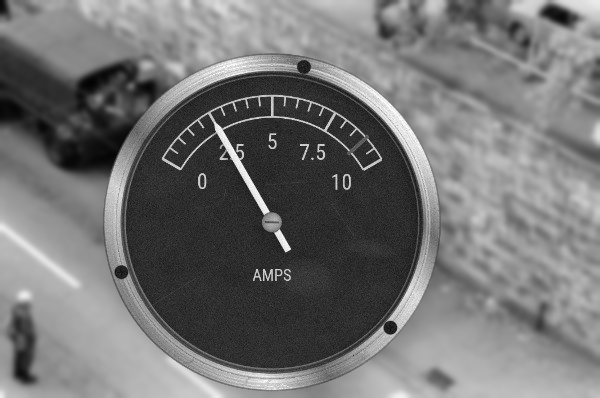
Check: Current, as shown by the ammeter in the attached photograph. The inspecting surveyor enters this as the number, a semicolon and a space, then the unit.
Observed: 2.5; A
